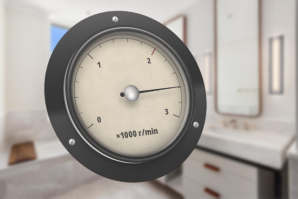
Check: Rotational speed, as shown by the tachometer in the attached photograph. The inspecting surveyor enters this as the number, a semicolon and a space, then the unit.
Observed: 2600; rpm
